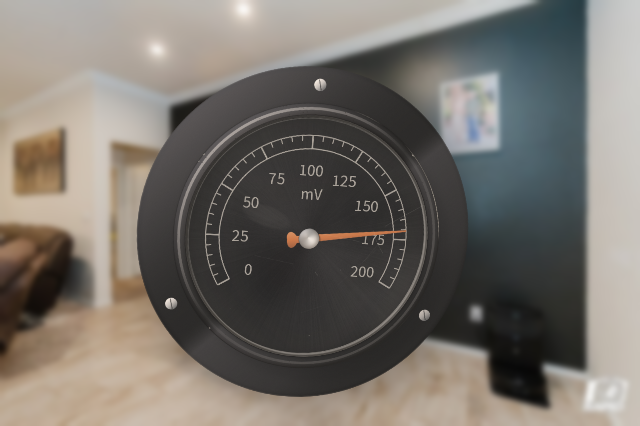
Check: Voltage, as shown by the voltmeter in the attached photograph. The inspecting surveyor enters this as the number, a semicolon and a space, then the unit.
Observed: 170; mV
